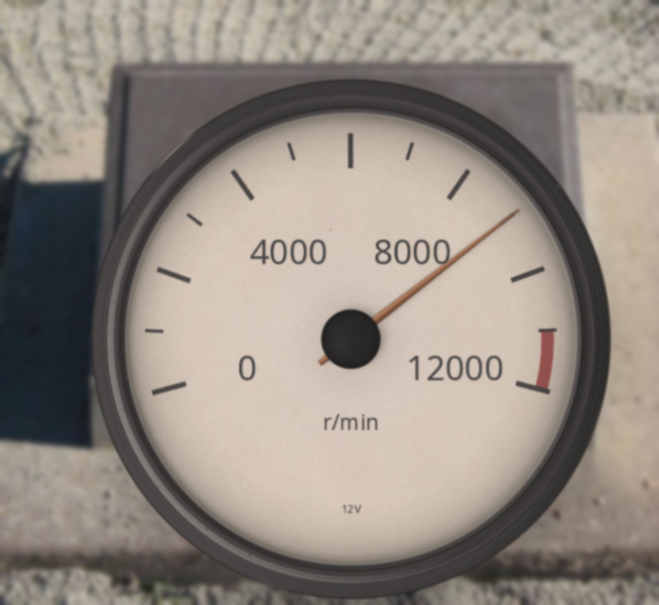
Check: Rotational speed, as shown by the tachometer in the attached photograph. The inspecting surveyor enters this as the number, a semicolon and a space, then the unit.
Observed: 9000; rpm
